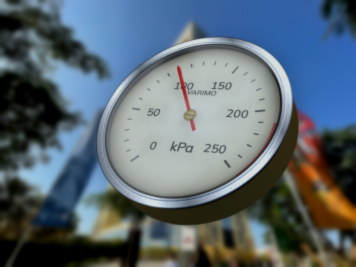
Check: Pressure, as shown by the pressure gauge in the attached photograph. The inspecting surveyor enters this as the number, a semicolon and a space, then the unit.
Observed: 100; kPa
